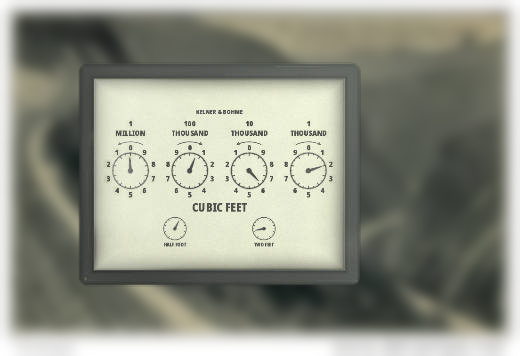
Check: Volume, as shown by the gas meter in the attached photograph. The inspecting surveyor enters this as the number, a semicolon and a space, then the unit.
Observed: 6200; ft³
